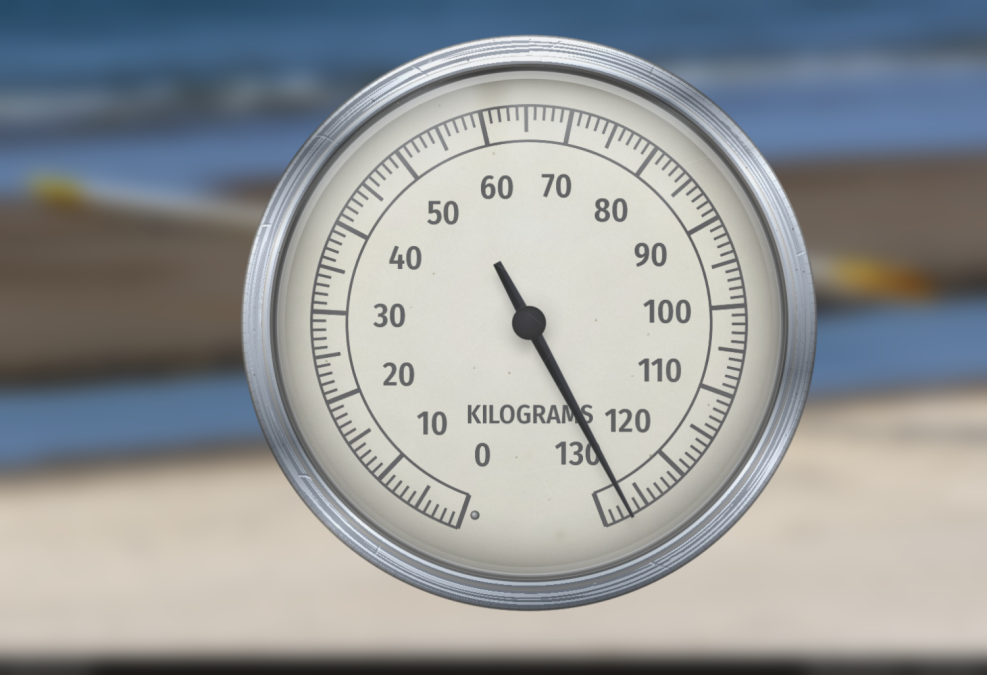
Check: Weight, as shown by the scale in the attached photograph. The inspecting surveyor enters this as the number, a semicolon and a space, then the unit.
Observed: 127; kg
